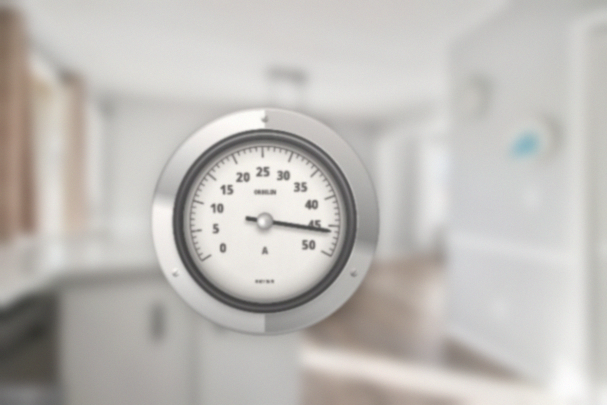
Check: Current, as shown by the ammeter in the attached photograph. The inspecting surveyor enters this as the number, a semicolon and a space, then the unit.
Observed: 46; A
